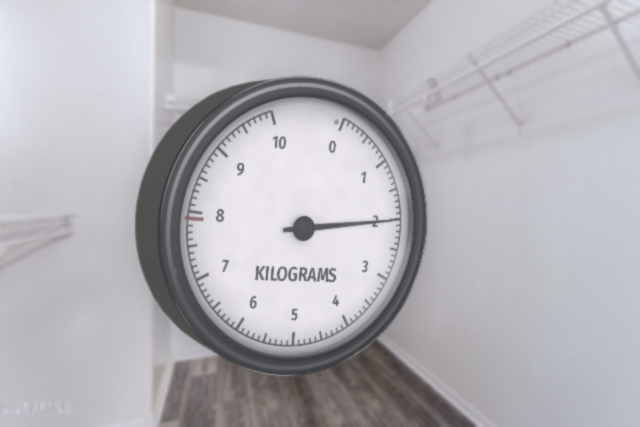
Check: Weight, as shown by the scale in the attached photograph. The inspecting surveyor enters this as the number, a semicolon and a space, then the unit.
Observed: 2; kg
